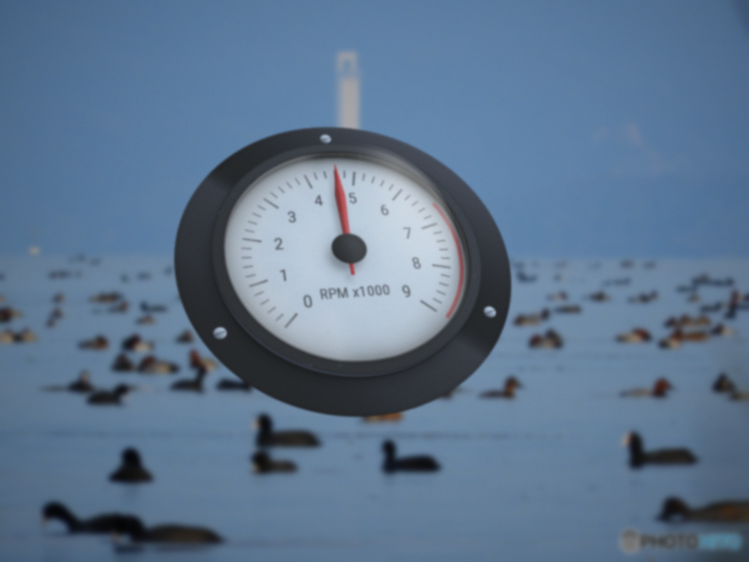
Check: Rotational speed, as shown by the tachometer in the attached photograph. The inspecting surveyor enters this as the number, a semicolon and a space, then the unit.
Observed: 4600; rpm
